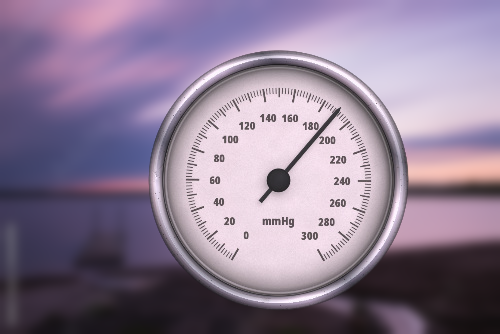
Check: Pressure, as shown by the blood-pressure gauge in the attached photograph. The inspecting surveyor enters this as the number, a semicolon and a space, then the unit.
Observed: 190; mmHg
